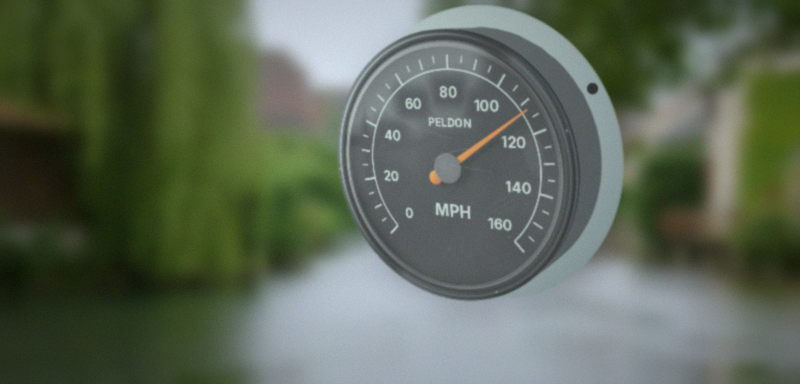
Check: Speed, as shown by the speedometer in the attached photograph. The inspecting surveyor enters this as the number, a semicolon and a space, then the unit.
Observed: 112.5; mph
